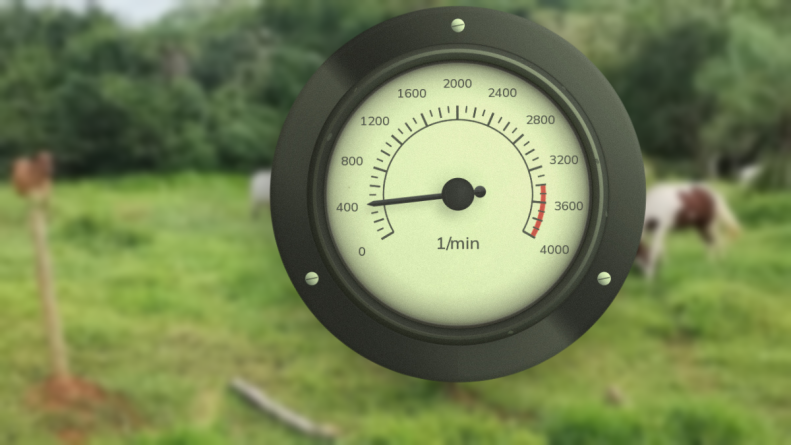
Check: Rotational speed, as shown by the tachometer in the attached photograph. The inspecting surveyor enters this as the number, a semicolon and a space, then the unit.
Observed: 400; rpm
